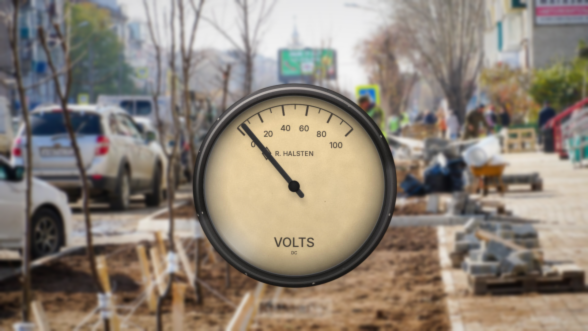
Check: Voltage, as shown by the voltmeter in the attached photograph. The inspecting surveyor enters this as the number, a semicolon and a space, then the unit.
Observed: 5; V
